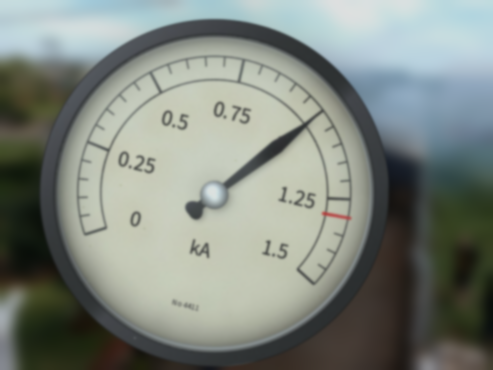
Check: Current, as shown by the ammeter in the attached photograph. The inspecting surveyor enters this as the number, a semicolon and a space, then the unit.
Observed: 1; kA
